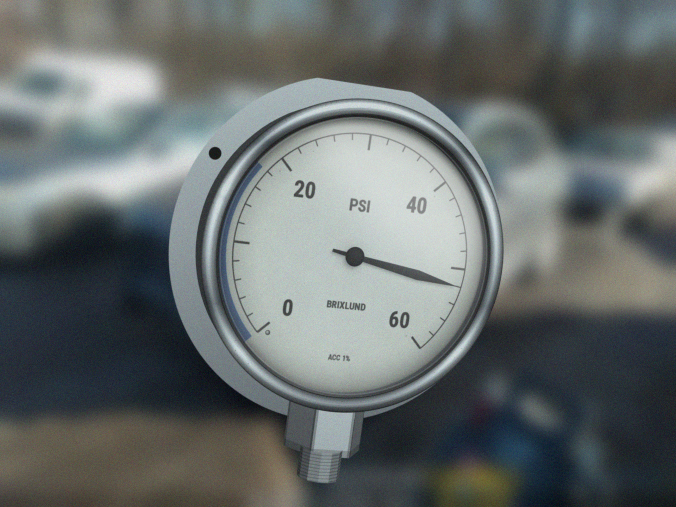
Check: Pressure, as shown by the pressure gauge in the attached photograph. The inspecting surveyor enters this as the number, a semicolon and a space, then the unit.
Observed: 52; psi
